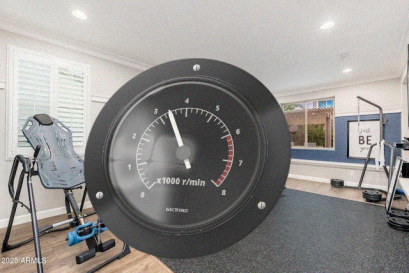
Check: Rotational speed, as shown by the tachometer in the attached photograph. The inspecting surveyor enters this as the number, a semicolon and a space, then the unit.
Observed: 3400; rpm
